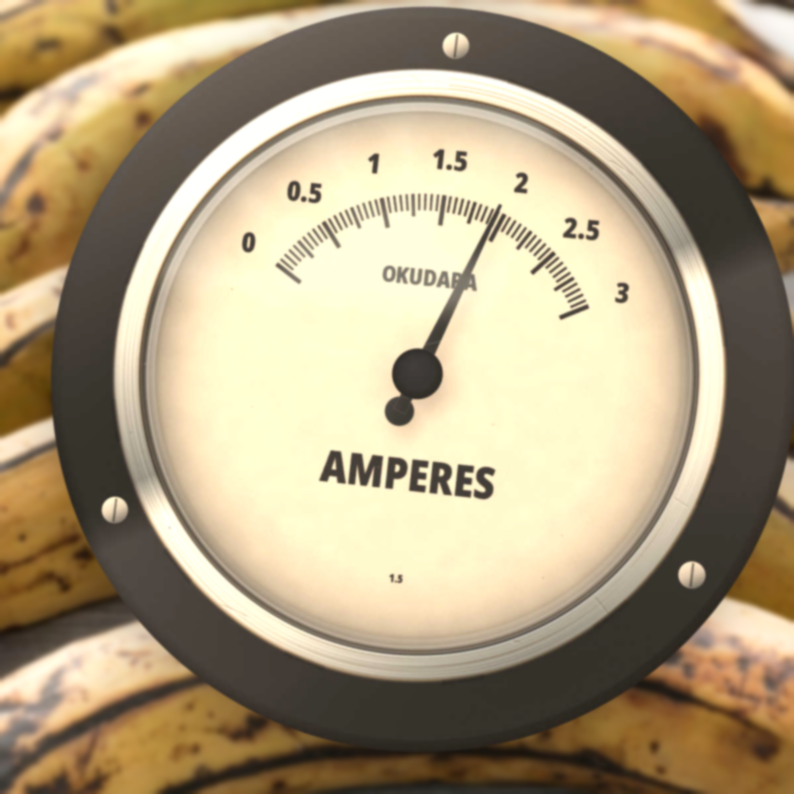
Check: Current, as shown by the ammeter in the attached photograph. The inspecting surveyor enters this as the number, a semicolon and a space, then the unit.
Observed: 1.95; A
